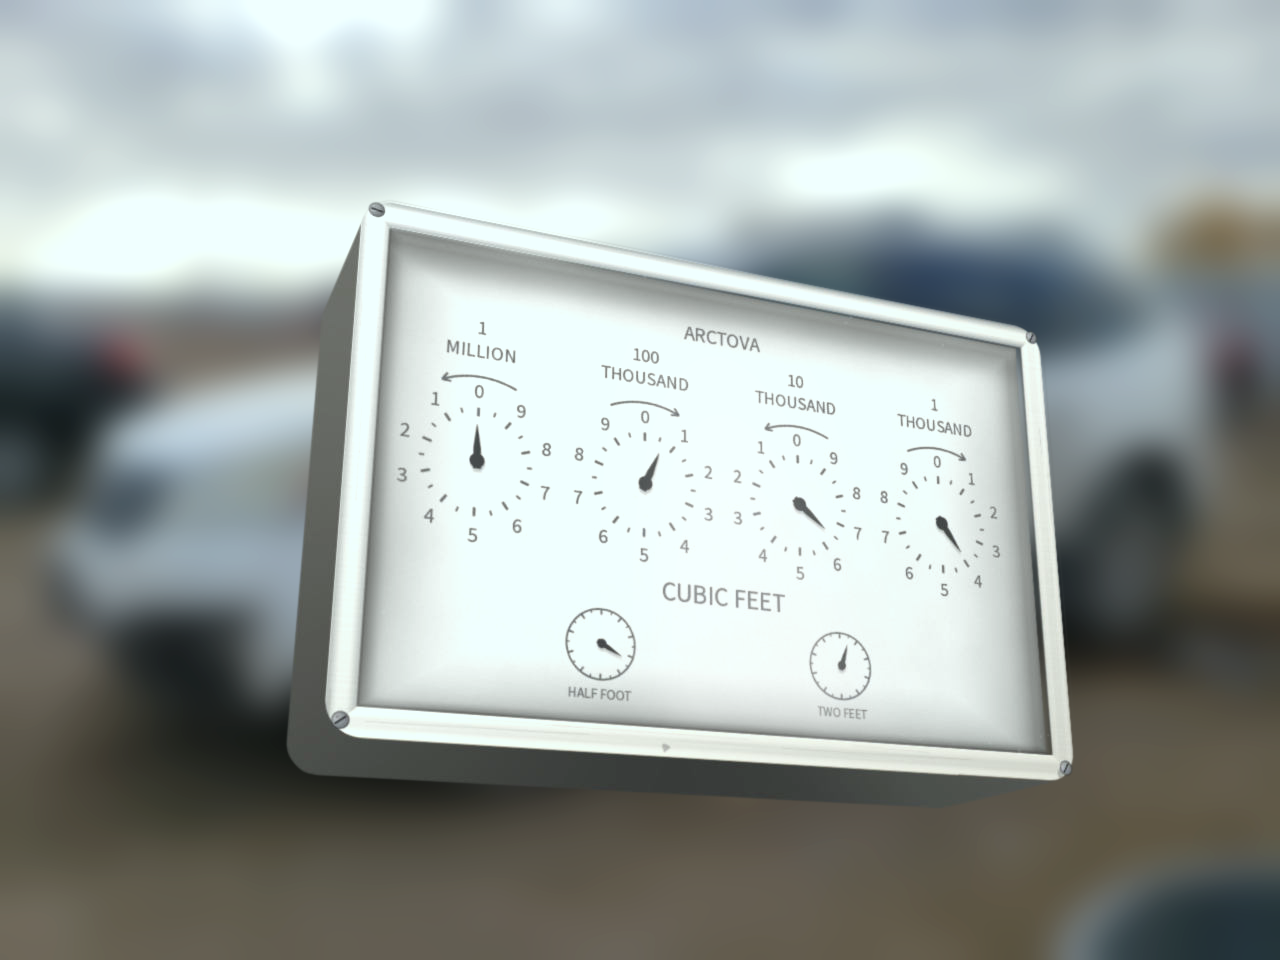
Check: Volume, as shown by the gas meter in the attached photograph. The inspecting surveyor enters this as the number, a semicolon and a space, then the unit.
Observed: 6400; ft³
